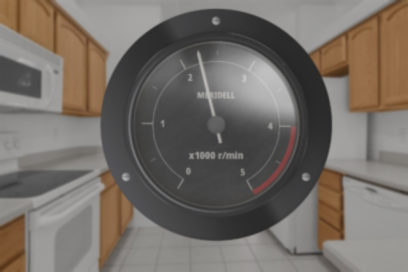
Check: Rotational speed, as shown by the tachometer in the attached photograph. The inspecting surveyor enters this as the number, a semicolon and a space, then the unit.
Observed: 2250; rpm
